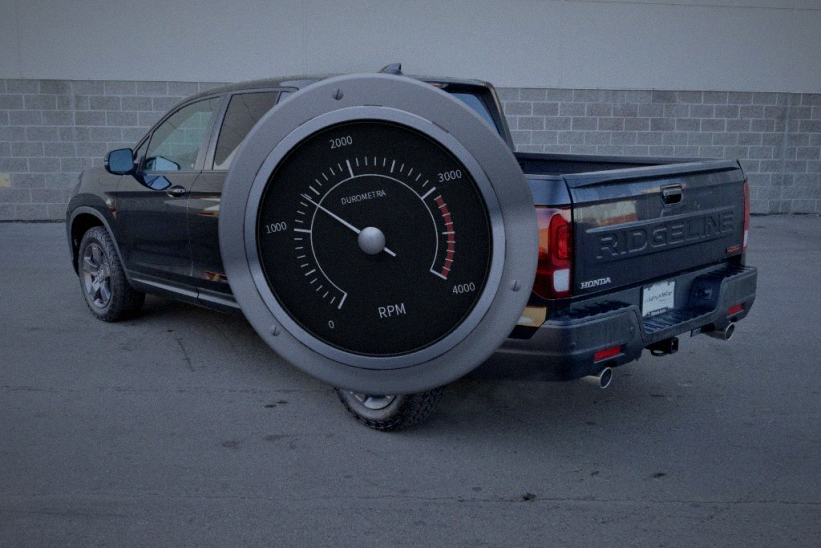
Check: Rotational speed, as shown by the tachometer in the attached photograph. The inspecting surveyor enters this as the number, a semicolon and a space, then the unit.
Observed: 1400; rpm
